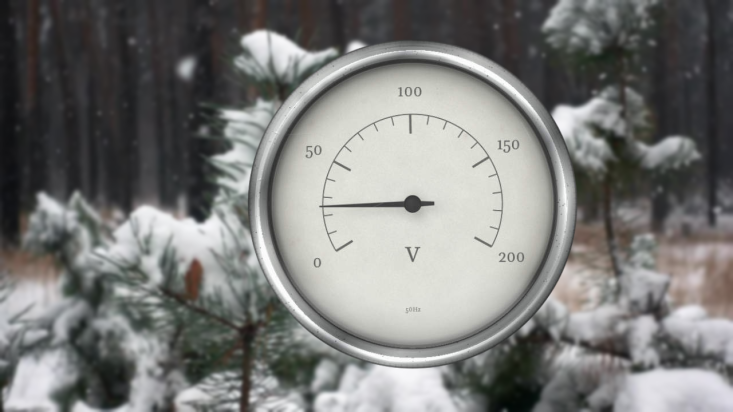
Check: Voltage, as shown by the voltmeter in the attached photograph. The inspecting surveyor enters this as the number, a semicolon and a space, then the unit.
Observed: 25; V
